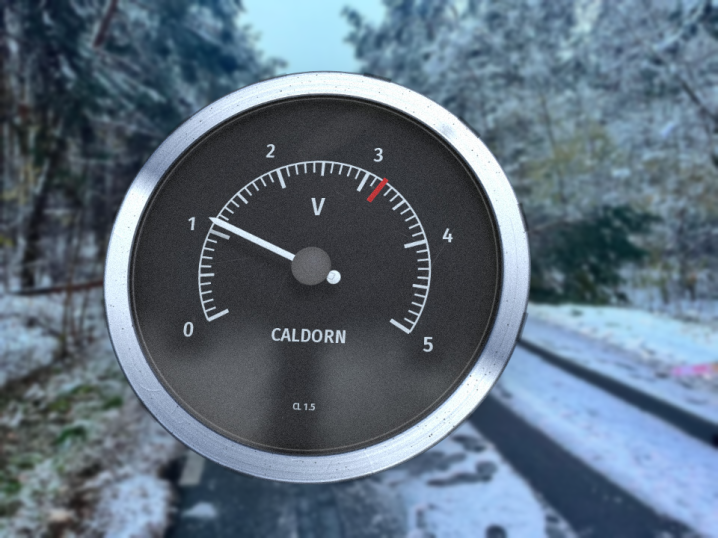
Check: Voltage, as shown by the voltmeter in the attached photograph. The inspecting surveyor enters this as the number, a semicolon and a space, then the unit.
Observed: 1.1; V
